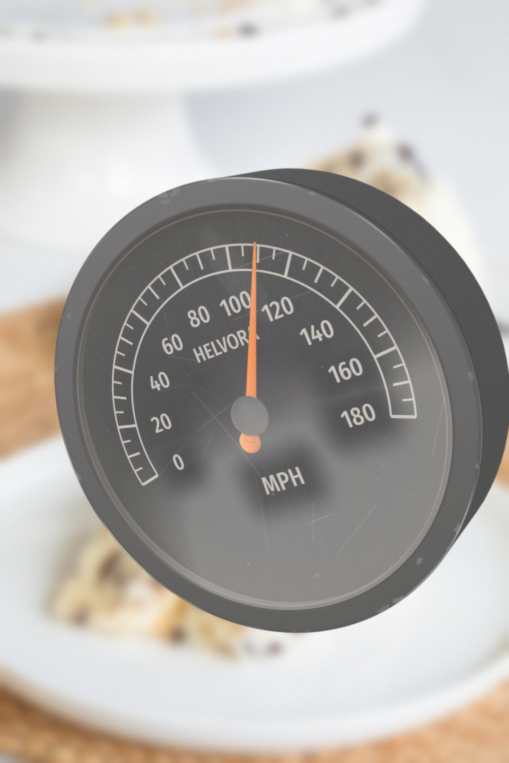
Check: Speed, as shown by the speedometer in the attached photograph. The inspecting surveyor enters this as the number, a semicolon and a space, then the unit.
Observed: 110; mph
